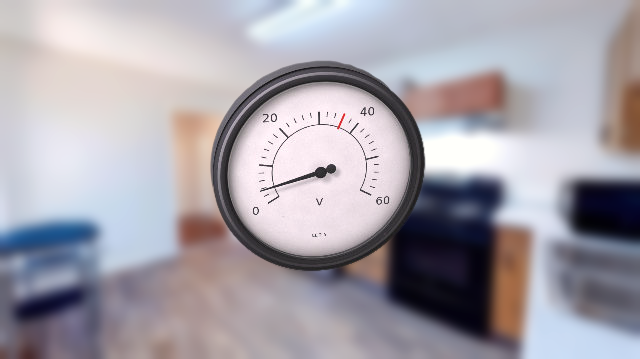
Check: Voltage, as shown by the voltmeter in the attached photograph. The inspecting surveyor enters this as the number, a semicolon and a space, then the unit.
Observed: 4; V
